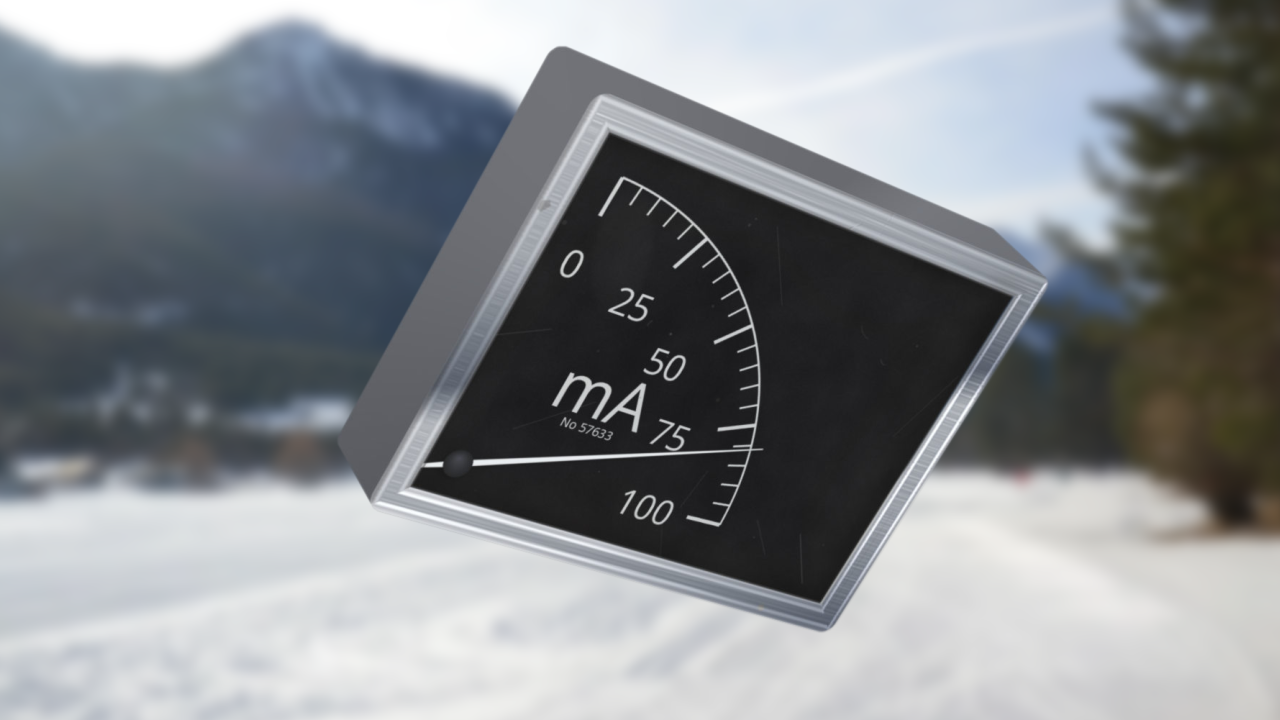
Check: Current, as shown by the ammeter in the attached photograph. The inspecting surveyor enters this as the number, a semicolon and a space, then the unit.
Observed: 80; mA
